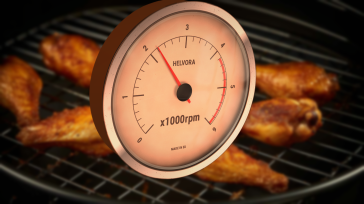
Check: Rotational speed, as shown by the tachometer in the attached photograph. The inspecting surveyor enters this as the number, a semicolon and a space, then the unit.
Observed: 2200; rpm
